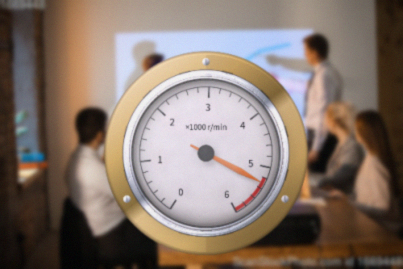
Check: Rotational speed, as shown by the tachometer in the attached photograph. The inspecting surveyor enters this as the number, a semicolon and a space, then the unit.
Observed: 5300; rpm
